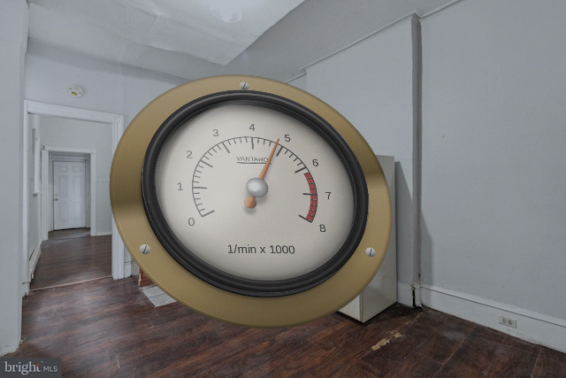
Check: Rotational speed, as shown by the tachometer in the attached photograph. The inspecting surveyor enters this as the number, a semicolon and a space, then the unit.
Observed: 4800; rpm
